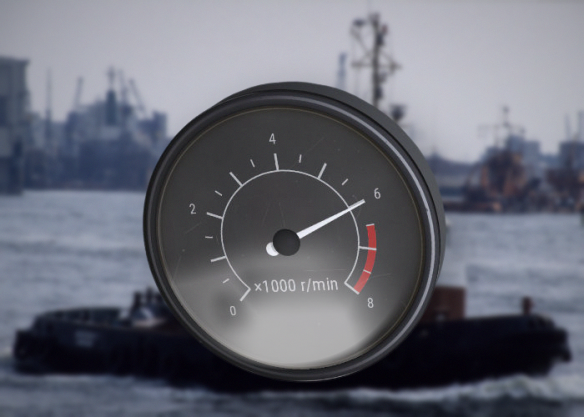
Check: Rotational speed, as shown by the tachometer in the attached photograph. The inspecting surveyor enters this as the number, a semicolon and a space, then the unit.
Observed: 6000; rpm
